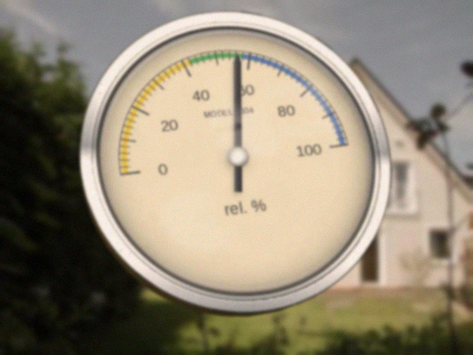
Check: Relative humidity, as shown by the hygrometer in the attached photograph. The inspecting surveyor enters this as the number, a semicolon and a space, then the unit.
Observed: 56; %
